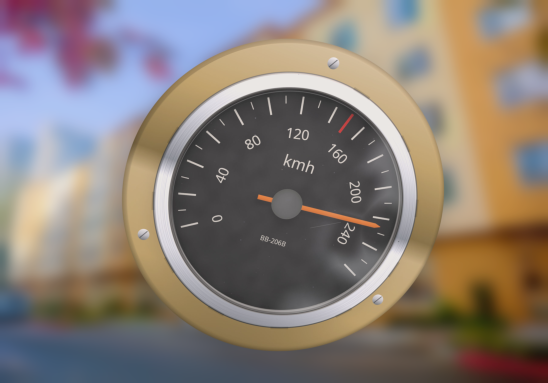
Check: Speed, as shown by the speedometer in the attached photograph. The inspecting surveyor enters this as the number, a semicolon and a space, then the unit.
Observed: 225; km/h
